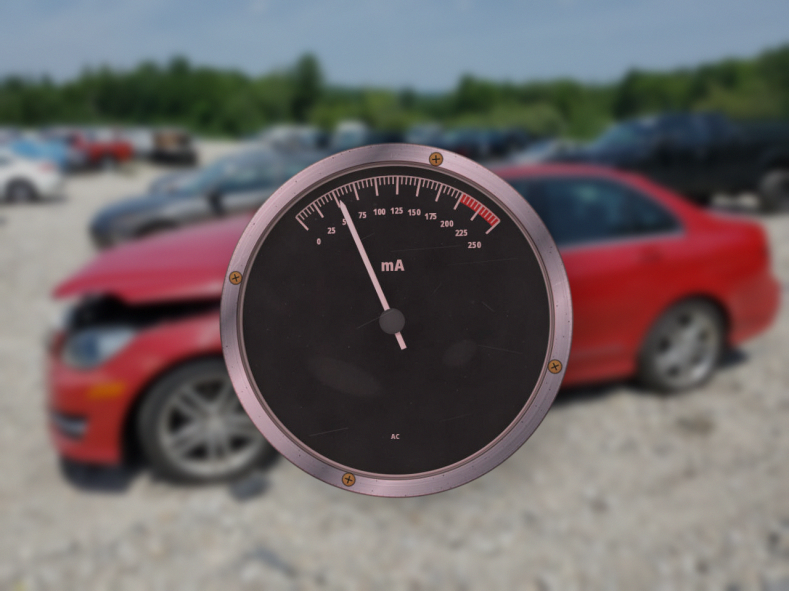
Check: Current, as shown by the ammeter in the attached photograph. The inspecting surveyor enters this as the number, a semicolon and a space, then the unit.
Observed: 55; mA
